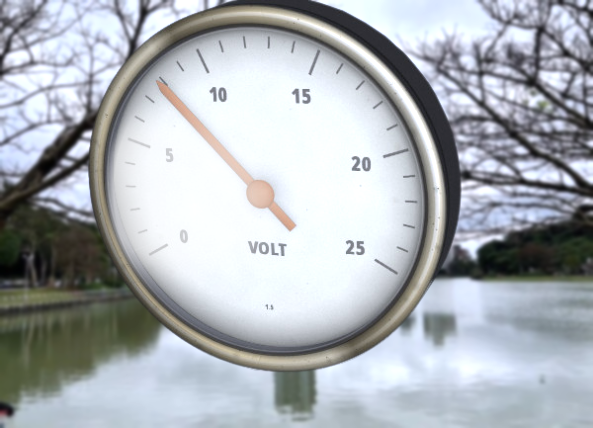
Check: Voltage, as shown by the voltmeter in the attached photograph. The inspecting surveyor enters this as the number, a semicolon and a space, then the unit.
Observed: 8; V
